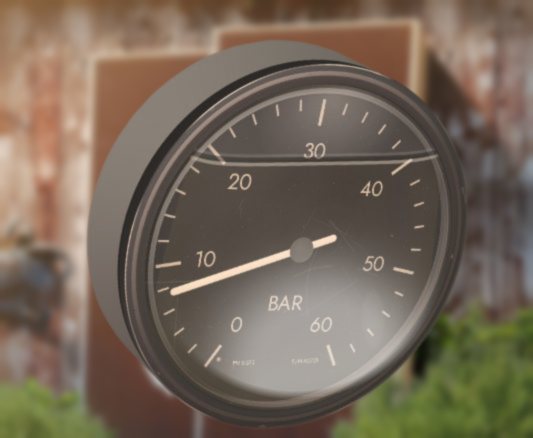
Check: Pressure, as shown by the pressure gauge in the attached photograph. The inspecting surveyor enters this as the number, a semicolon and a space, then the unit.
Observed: 8; bar
